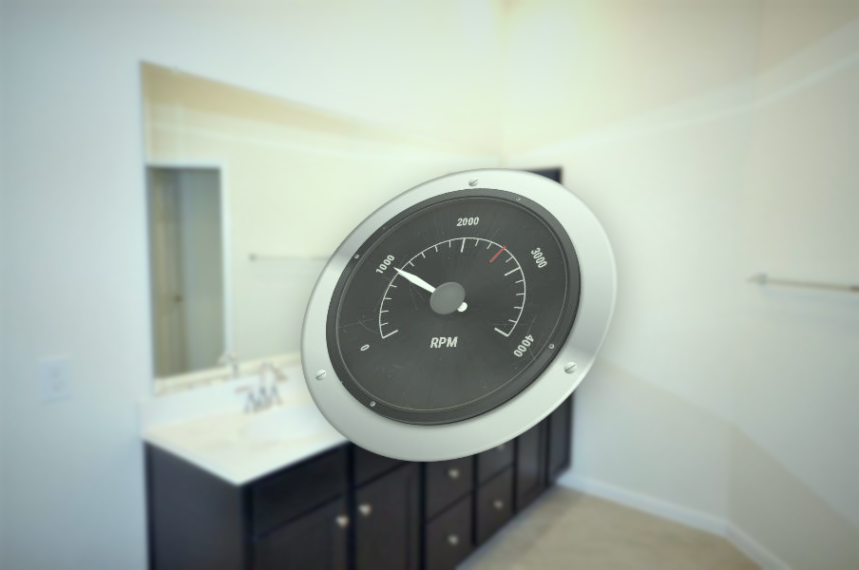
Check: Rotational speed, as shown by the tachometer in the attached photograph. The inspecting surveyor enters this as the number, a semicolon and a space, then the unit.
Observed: 1000; rpm
